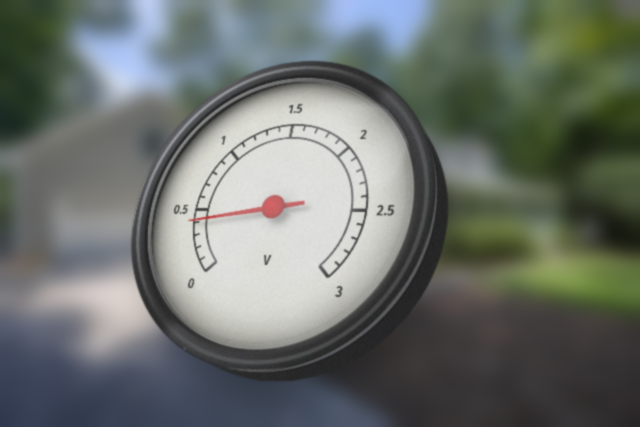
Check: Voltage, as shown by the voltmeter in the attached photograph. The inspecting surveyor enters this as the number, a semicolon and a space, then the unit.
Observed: 0.4; V
